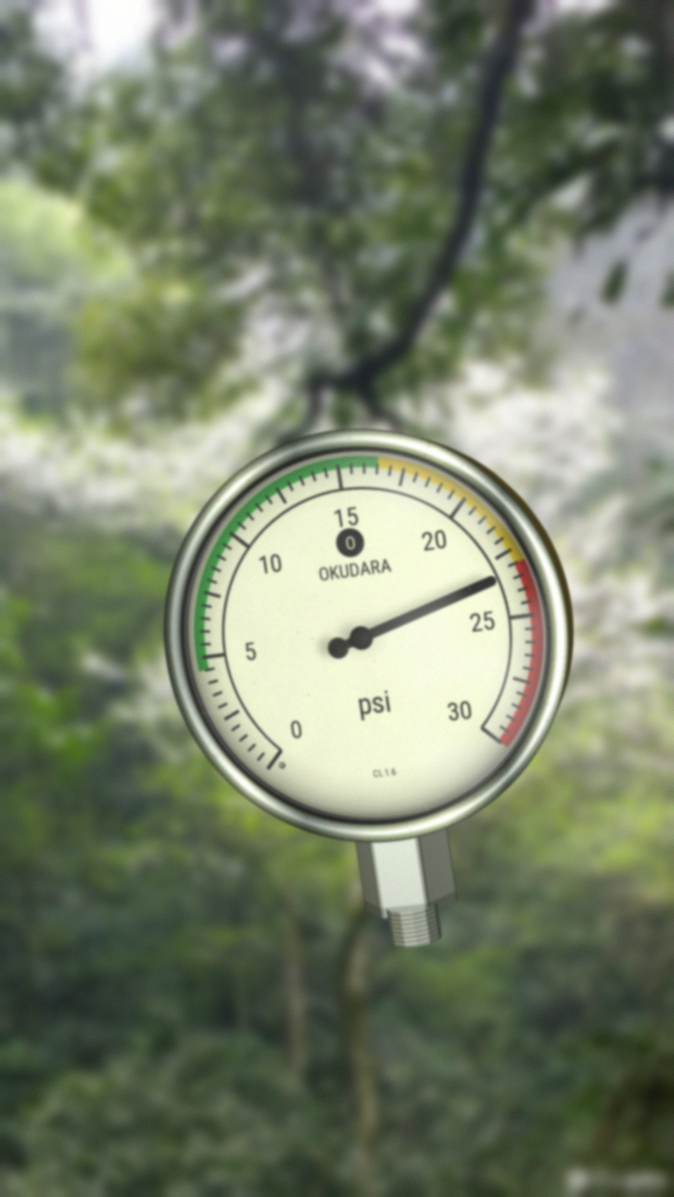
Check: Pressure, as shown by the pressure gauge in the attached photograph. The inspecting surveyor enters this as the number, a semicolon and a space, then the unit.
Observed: 23.25; psi
